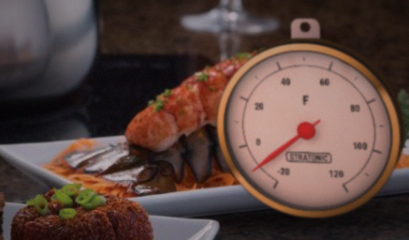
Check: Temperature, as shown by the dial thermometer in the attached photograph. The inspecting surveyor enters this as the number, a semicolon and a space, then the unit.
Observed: -10; °F
